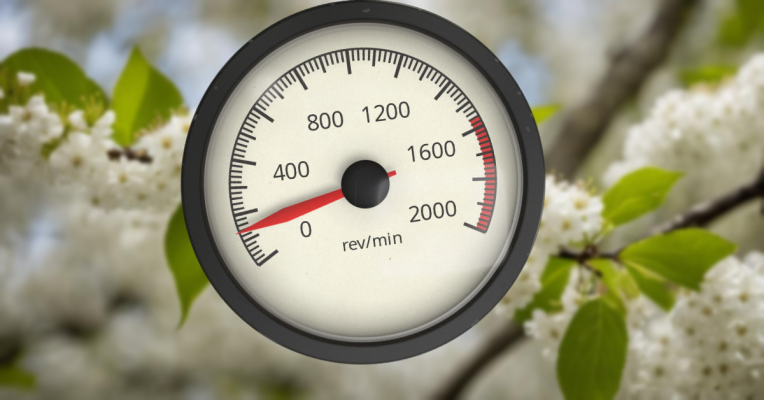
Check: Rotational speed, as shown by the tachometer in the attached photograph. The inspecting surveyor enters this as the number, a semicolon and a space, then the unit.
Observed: 140; rpm
